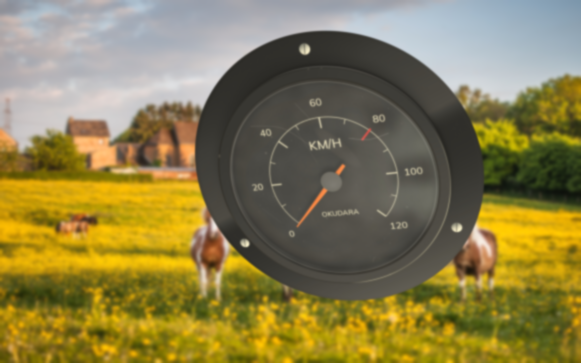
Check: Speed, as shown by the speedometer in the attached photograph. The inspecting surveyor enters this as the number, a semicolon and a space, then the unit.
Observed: 0; km/h
